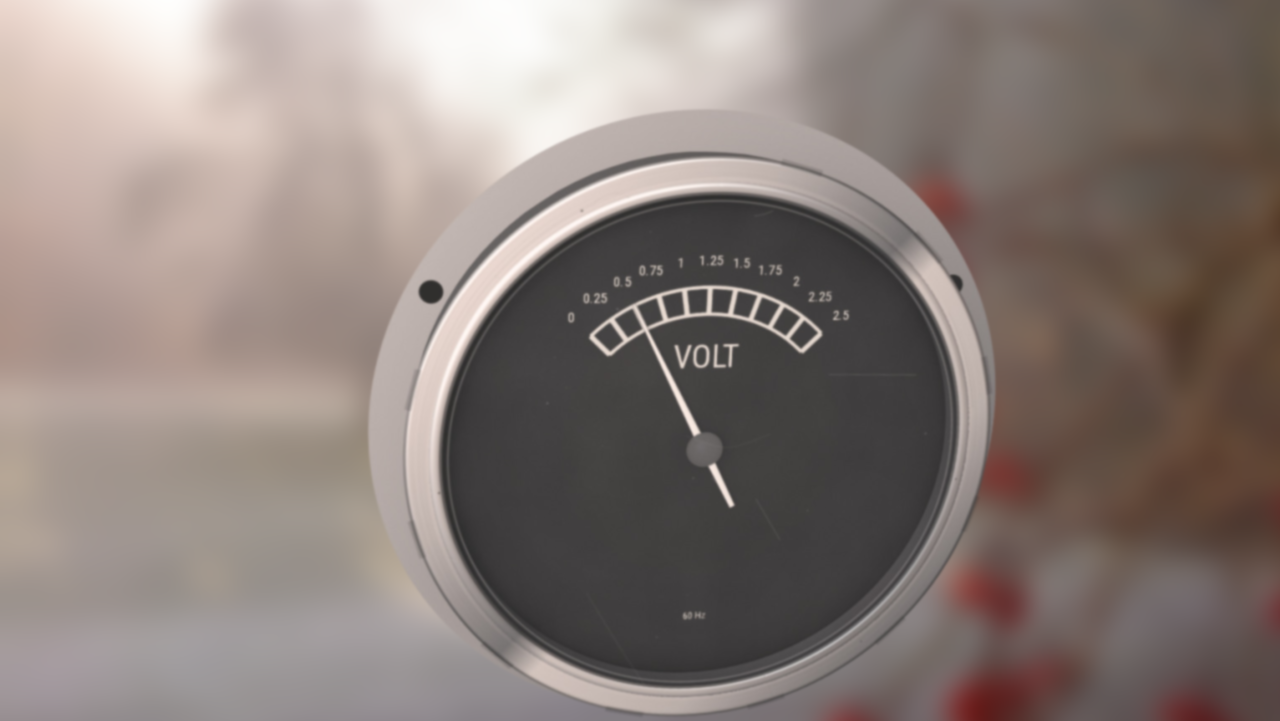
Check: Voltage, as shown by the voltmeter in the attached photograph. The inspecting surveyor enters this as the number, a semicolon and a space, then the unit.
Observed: 0.5; V
